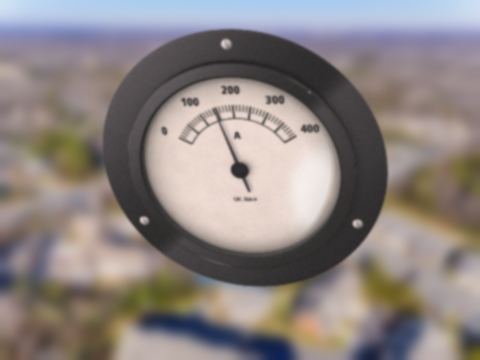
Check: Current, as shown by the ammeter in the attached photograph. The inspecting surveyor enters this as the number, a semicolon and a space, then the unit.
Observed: 150; A
